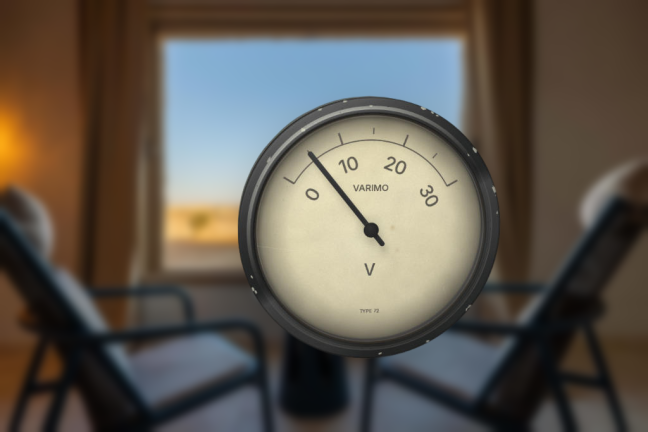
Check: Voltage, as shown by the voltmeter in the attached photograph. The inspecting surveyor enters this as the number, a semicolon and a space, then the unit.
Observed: 5; V
